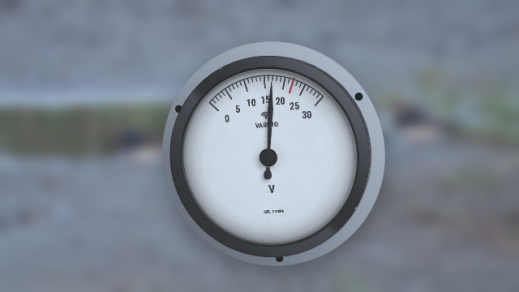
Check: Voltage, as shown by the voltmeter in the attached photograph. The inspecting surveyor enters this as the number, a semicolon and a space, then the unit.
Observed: 17; V
